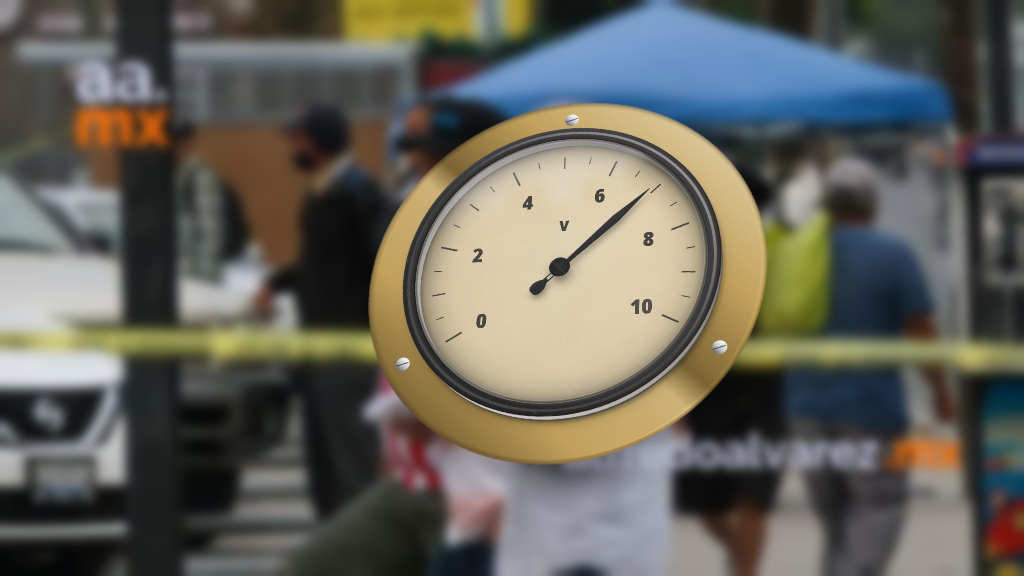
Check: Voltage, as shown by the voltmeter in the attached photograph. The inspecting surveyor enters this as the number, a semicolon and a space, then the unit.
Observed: 7; V
